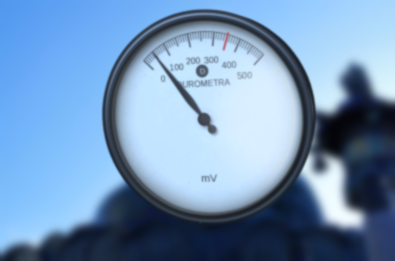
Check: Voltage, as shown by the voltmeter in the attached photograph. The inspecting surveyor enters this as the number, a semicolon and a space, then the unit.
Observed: 50; mV
